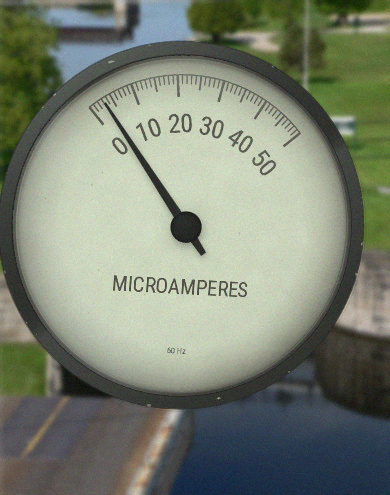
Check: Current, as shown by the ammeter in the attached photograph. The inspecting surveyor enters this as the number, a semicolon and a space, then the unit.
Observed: 3; µA
